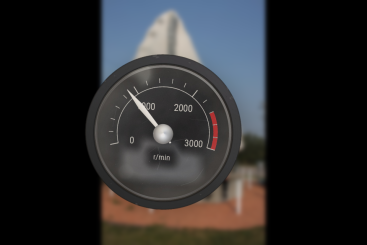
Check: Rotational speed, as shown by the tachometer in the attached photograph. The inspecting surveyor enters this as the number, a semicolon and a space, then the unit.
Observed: 900; rpm
